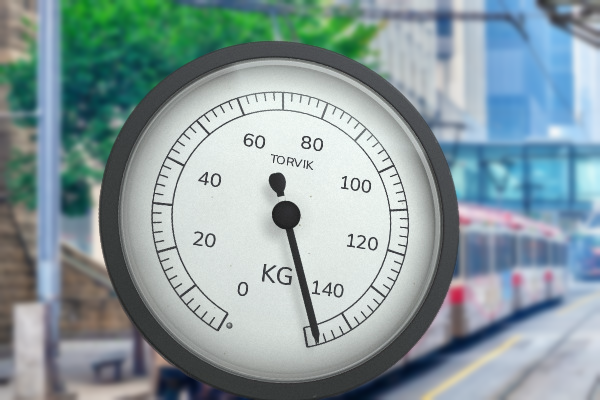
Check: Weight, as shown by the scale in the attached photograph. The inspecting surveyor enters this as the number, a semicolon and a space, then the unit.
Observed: 148; kg
